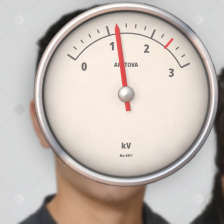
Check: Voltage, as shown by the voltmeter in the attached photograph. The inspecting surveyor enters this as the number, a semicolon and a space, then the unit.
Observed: 1.2; kV
